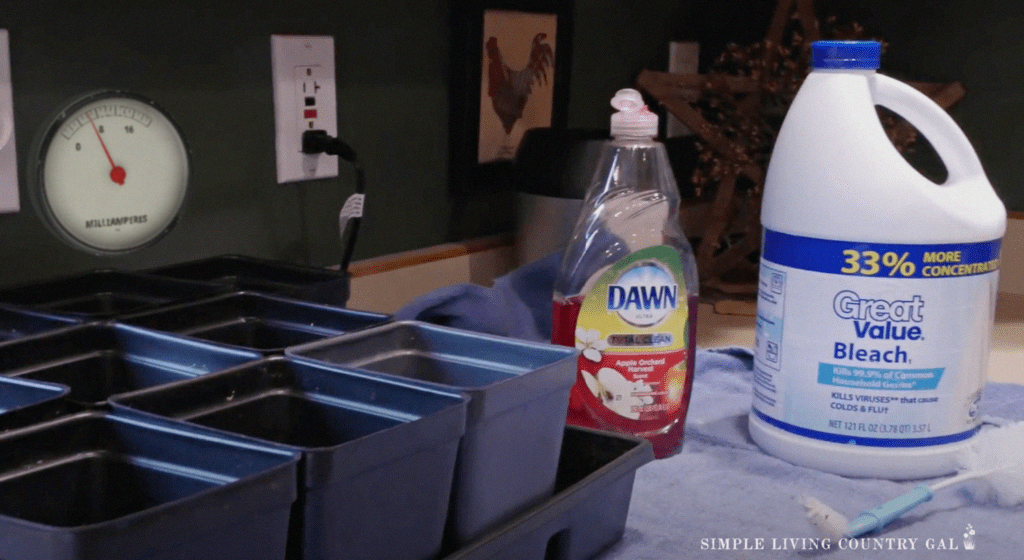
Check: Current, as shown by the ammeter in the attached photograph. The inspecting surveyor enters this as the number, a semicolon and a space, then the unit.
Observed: 6; mA
